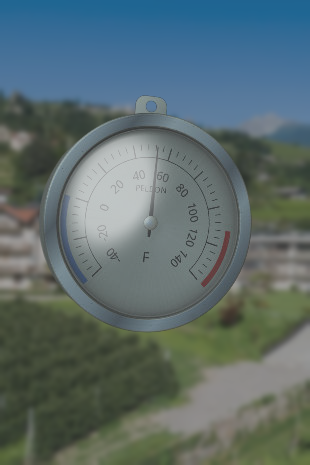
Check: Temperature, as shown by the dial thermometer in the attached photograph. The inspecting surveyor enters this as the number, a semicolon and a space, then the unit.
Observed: 52; °F
